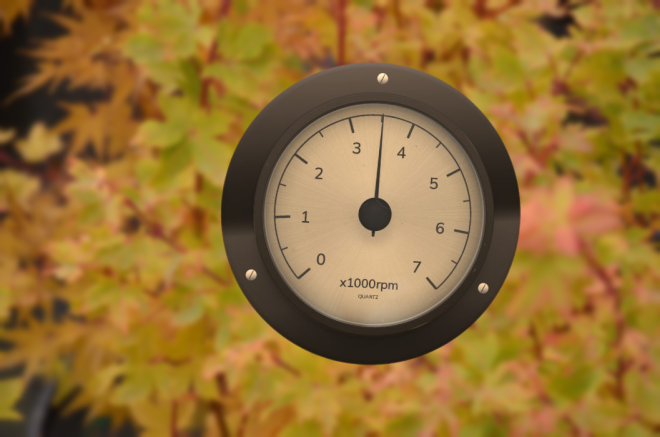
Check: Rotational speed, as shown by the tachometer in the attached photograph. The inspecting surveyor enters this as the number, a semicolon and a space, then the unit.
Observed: 3500; rpm
